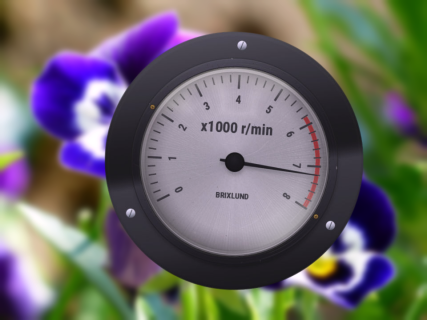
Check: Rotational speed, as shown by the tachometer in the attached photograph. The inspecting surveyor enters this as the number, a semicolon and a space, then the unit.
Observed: 7200; rpm
